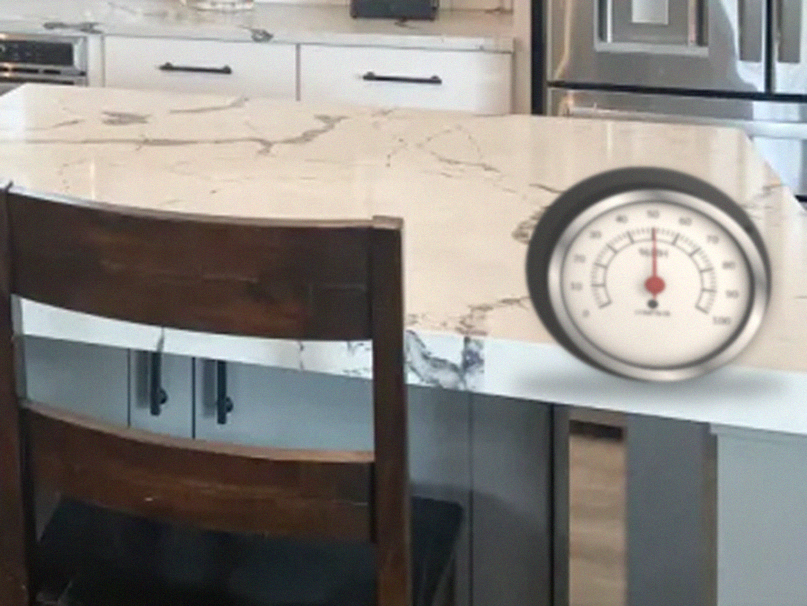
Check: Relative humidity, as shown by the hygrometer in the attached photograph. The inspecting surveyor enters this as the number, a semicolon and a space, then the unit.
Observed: 50; %
